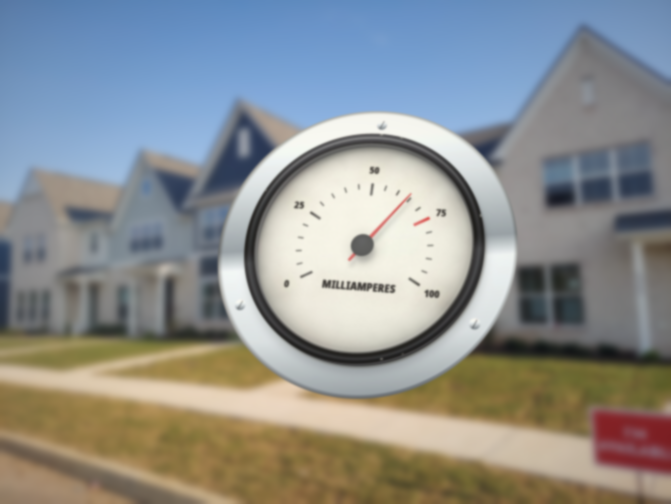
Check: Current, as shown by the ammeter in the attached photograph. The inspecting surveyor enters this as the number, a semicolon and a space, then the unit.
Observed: 65; mA
